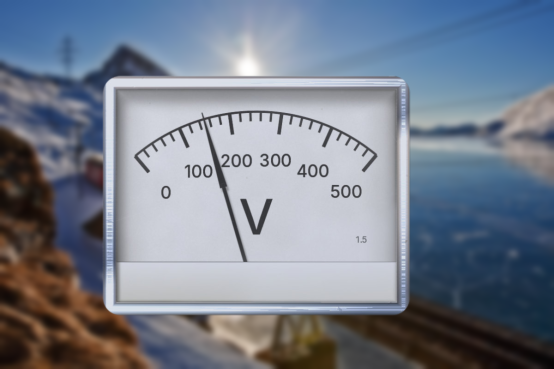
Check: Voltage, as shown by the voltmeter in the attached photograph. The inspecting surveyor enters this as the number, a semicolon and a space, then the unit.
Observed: 150; V
